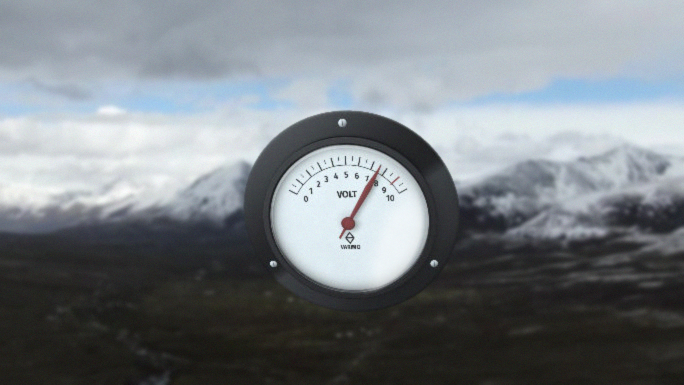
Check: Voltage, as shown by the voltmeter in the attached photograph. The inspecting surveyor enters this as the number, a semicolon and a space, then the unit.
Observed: 7.5; V
